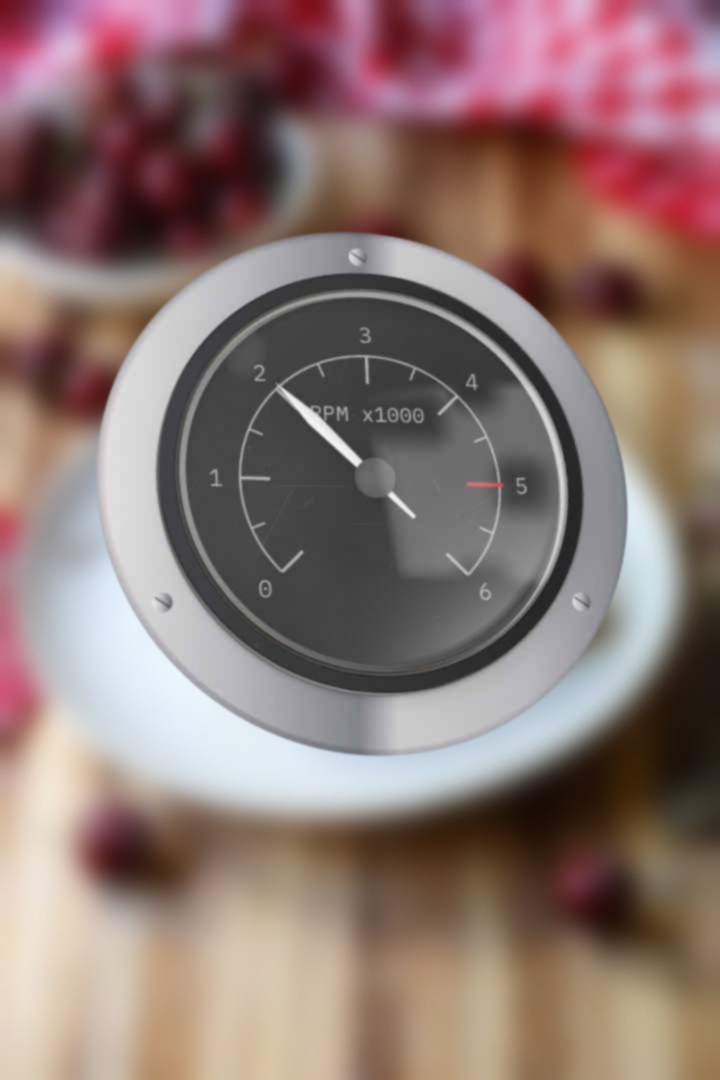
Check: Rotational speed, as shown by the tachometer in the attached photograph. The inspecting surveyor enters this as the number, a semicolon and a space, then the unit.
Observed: 2000; rpm
